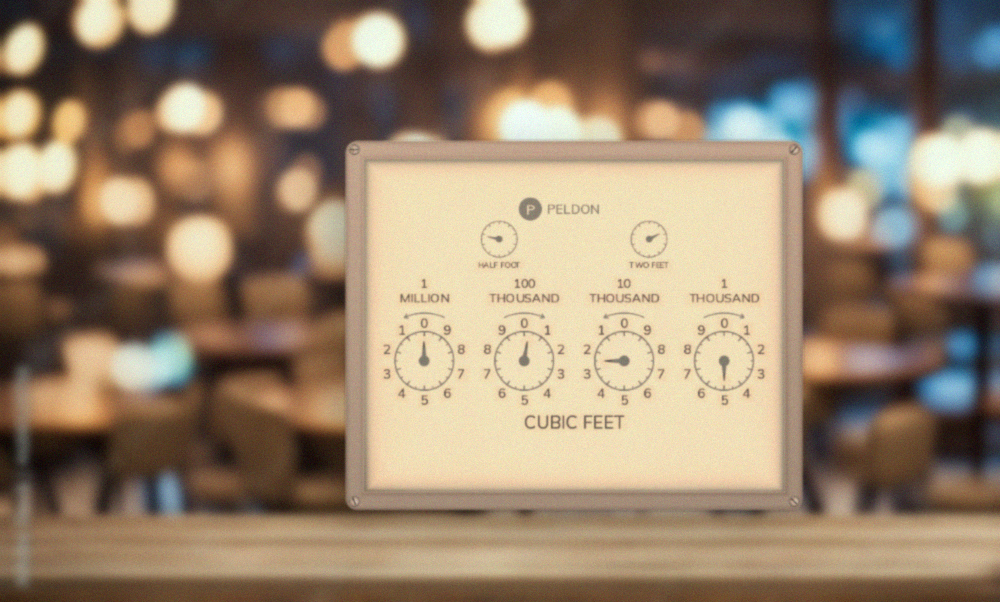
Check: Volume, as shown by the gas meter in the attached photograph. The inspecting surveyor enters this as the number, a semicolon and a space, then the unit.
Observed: 2500; ft³
